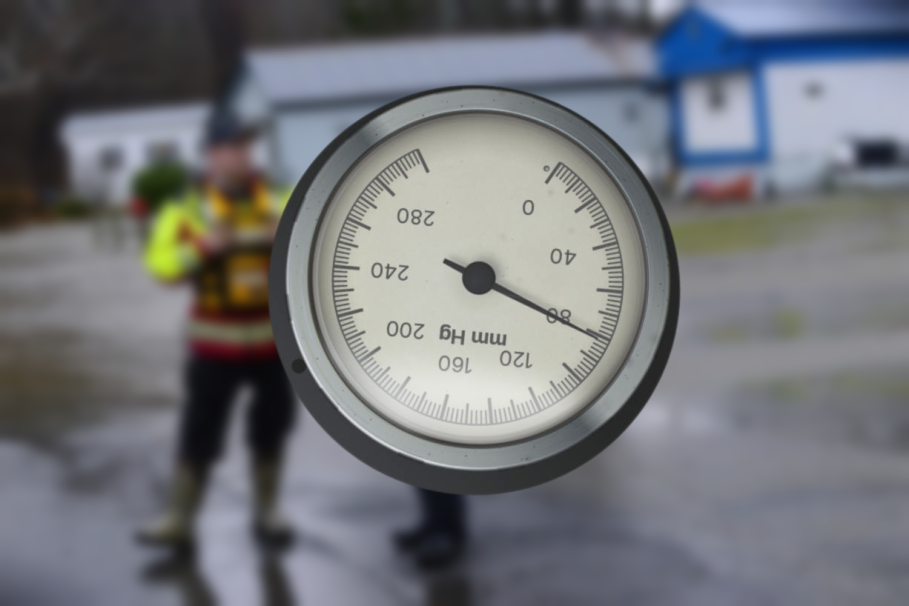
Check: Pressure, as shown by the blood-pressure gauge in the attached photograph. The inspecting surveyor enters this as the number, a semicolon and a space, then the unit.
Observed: 82; mmHg
